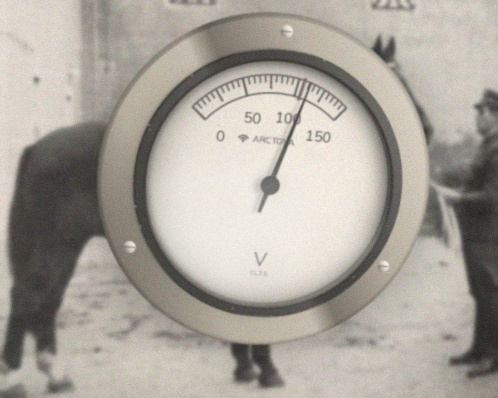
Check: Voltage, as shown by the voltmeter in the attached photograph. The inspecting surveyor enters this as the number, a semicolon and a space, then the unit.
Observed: 110; V
